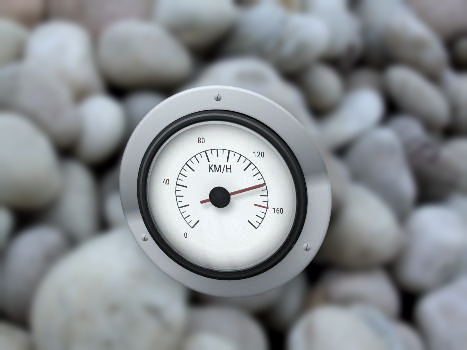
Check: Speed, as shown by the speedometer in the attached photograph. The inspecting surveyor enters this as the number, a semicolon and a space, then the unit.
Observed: 140; km/h
